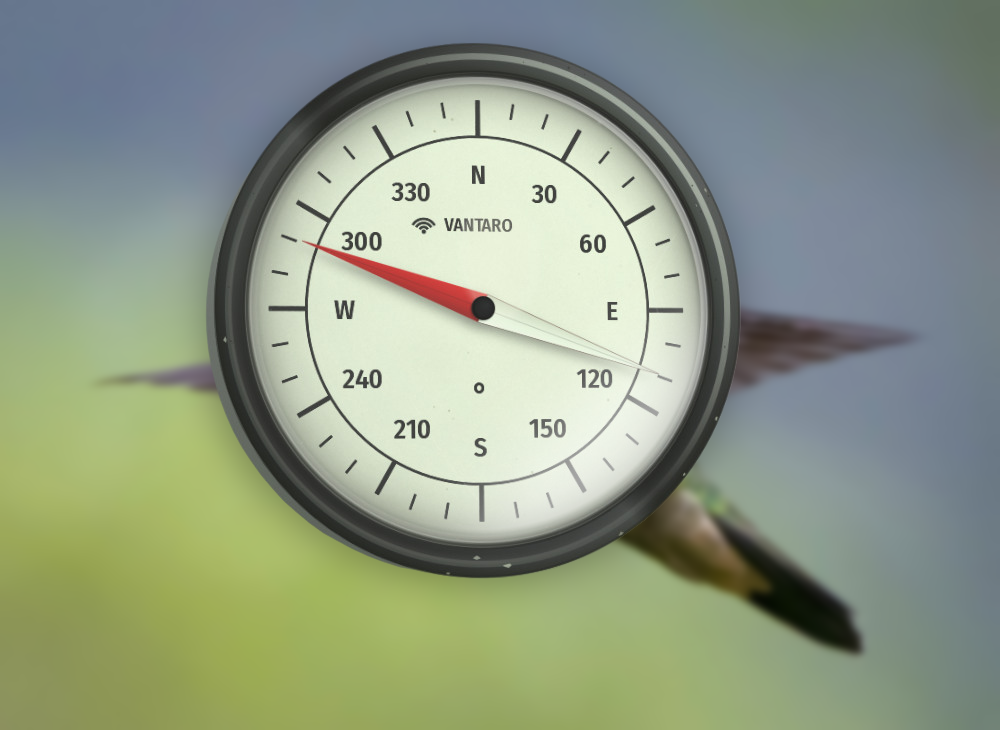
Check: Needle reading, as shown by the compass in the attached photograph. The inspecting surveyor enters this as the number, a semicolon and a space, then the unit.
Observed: 290; °
